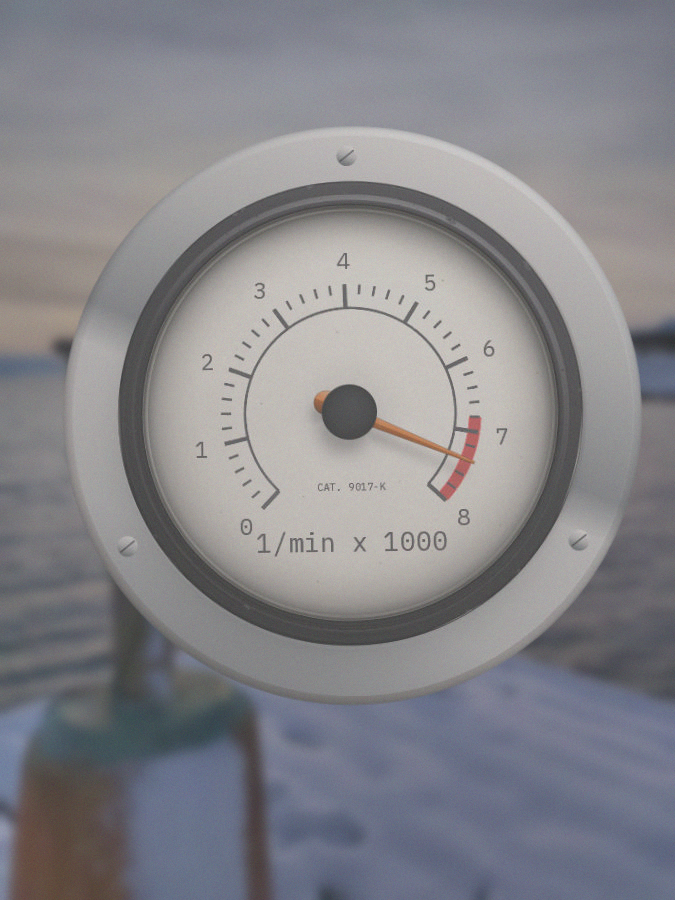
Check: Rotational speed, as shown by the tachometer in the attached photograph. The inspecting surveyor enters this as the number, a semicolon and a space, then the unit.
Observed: 7400; rpm
